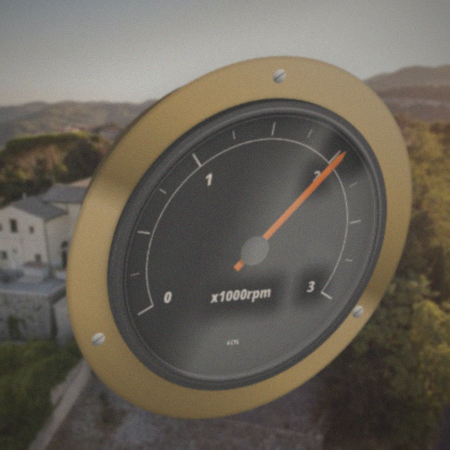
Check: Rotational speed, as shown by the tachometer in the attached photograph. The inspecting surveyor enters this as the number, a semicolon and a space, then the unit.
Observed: 2000; rpm
